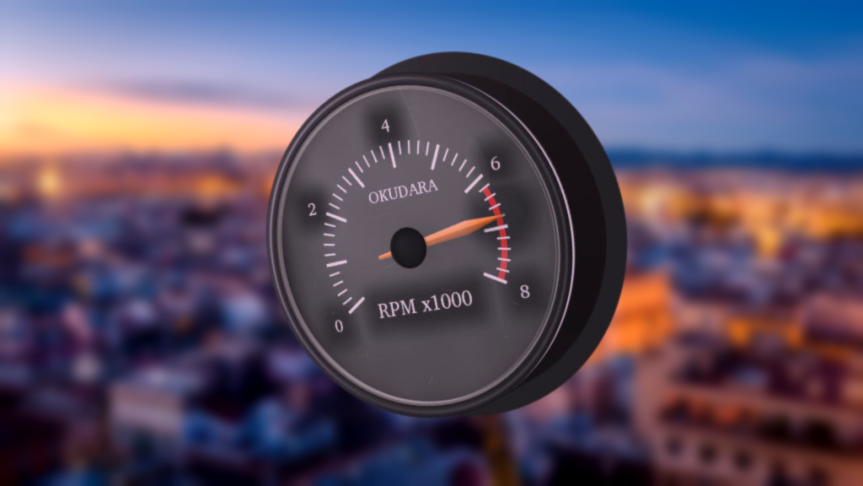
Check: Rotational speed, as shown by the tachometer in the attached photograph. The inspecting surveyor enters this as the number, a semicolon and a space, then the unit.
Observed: 6800; rpm
